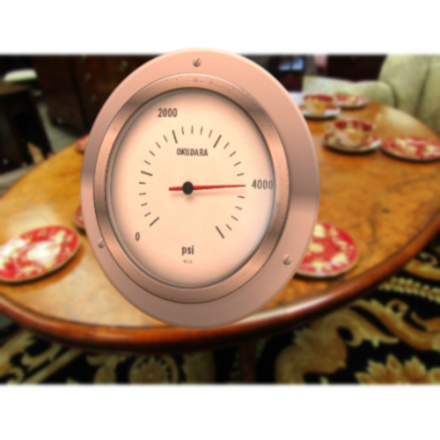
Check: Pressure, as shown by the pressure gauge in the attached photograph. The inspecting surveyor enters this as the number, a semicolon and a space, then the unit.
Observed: 4000; psi
